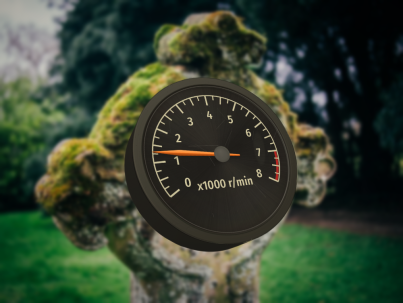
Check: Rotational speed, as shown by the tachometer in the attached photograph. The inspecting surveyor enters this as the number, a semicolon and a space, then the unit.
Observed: 1250; rpm
